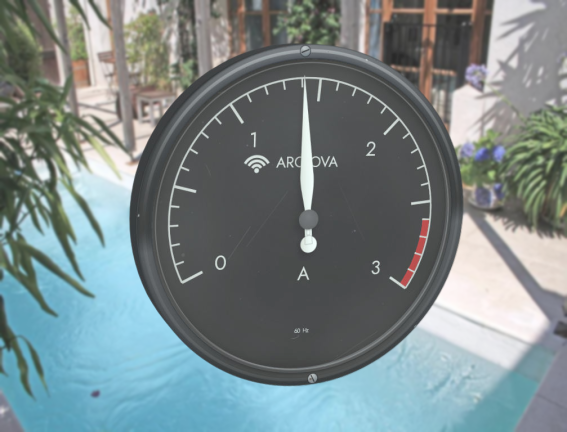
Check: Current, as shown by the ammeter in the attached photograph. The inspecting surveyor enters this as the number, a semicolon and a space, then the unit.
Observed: 1.4; A
